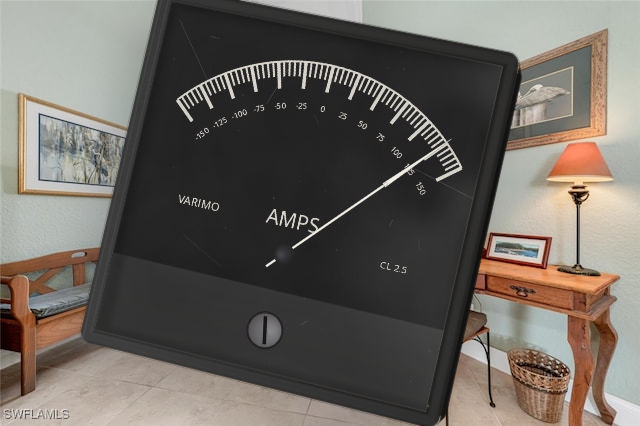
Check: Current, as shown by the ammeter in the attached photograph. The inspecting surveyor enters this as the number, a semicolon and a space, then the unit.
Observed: 125; A
